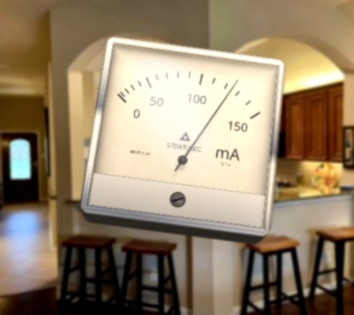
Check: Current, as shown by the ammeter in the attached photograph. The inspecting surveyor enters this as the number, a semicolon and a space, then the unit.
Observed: 125; mA
